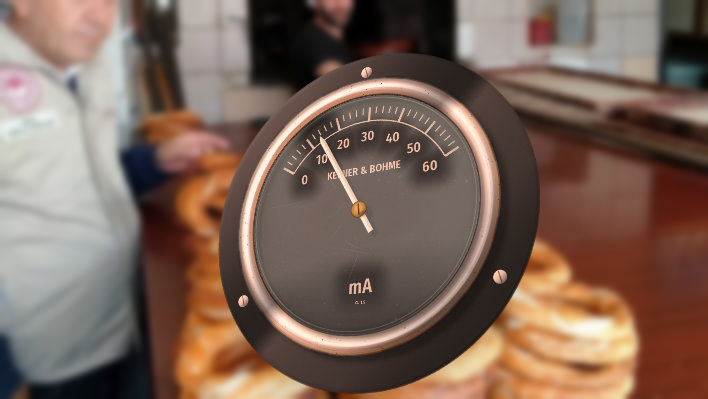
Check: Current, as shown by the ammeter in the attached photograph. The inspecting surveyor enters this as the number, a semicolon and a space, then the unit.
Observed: 14; mA
